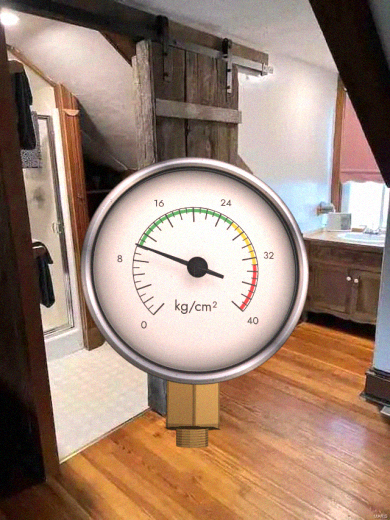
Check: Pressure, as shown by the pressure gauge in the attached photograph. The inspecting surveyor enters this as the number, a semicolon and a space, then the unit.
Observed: 10; kg/cm²
